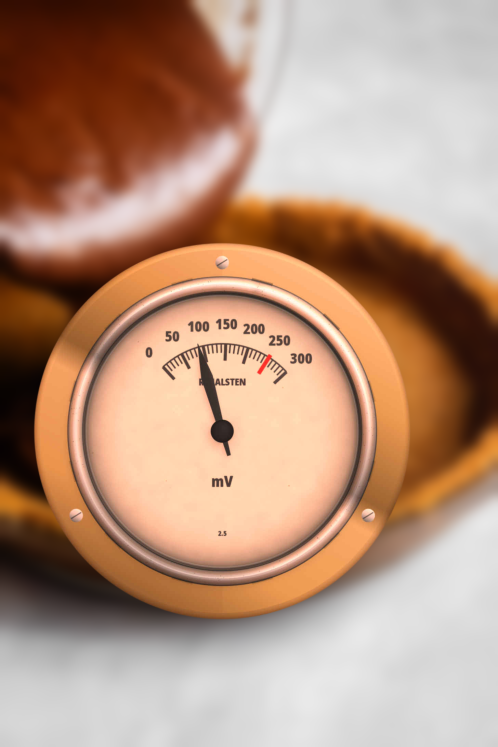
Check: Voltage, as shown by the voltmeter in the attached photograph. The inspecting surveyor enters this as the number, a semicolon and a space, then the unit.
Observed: 90; mV
